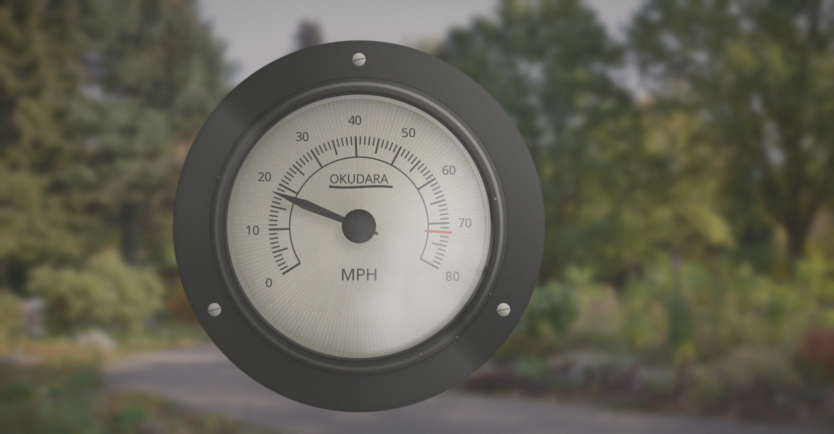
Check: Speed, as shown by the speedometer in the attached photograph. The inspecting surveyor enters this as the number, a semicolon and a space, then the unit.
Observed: 18; mph
